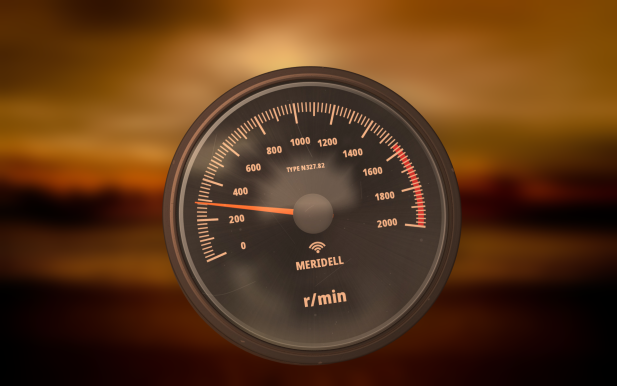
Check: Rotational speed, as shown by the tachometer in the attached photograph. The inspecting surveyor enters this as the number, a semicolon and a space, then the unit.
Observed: 280; rpm
